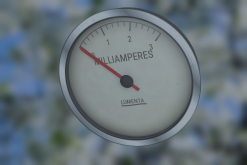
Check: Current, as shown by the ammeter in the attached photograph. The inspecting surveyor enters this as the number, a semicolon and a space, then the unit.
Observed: 0; mA
